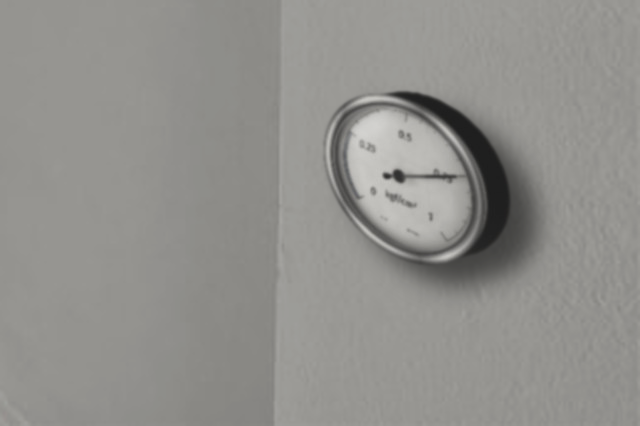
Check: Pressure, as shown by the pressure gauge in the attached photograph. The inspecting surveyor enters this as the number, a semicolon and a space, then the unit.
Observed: 0.75; kg/cm²
